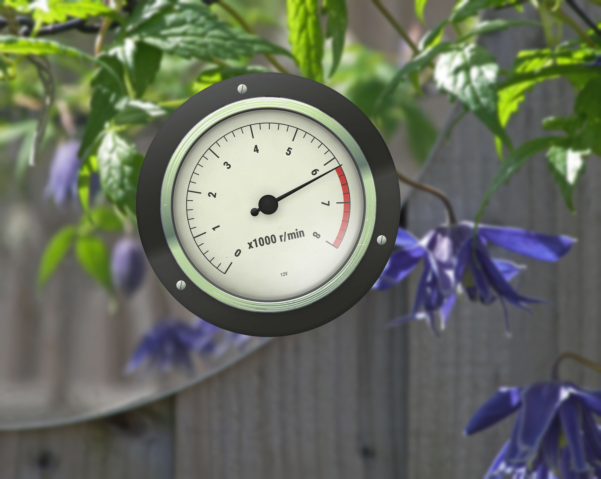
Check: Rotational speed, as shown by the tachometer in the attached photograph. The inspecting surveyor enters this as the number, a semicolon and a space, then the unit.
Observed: 6200; rpm
